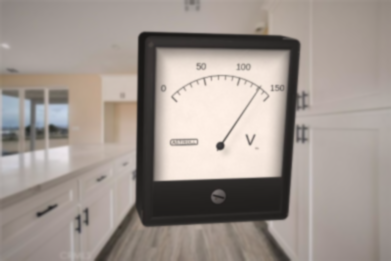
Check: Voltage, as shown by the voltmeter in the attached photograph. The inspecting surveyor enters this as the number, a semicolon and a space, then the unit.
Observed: 130; V
